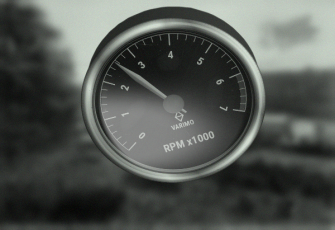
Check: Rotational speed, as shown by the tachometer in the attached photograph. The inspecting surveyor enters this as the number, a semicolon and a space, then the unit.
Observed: 2600; rpm
